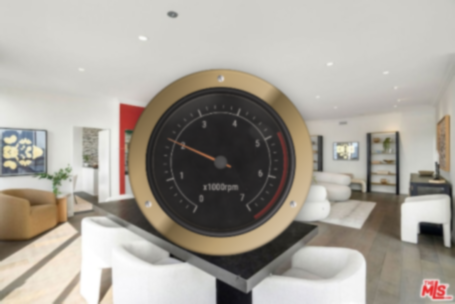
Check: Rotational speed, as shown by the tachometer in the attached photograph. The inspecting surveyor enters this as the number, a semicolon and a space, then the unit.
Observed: 2000; rpm
